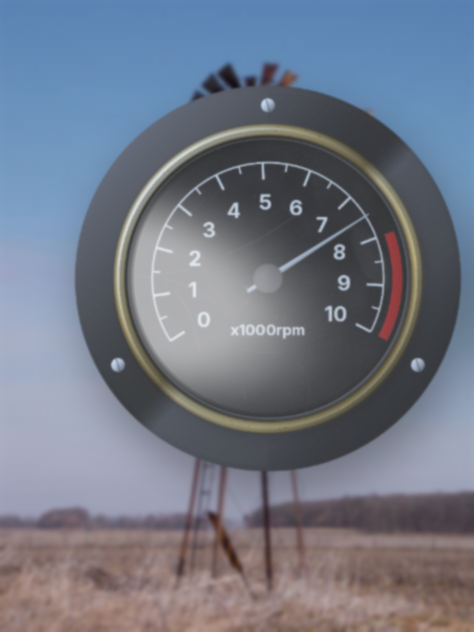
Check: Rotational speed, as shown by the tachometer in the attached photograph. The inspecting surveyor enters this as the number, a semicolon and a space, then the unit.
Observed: 7500; rpm
